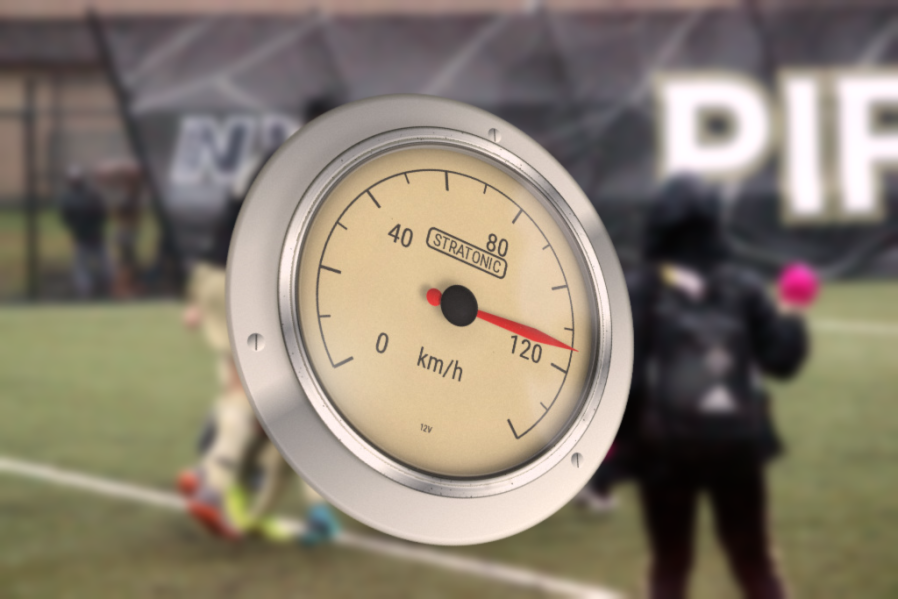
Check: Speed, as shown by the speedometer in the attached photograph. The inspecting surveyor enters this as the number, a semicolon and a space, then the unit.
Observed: 115; km/h
